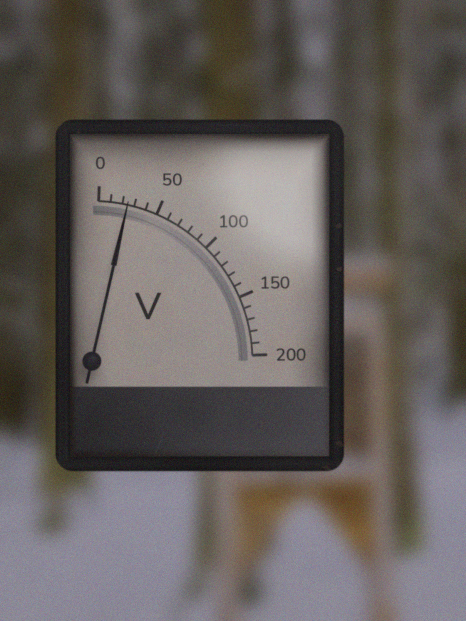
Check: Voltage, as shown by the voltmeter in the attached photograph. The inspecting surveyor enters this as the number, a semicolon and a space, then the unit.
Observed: 25; V
